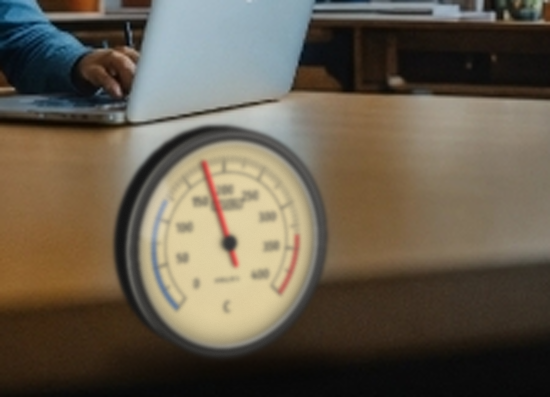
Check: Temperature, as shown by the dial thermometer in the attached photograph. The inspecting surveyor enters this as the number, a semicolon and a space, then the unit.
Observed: 175; °C
